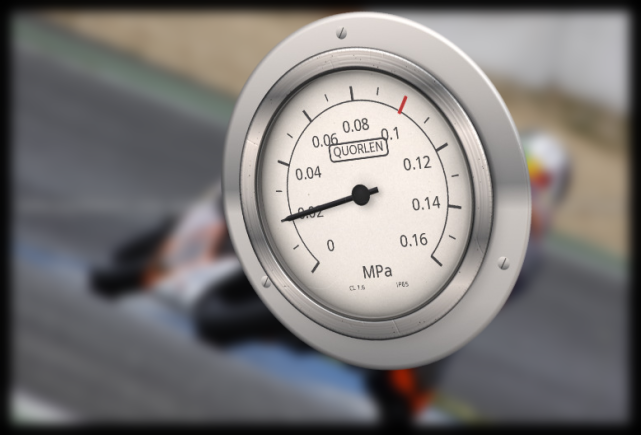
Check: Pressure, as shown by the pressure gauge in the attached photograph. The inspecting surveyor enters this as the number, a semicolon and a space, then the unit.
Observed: 0.02; MPa
